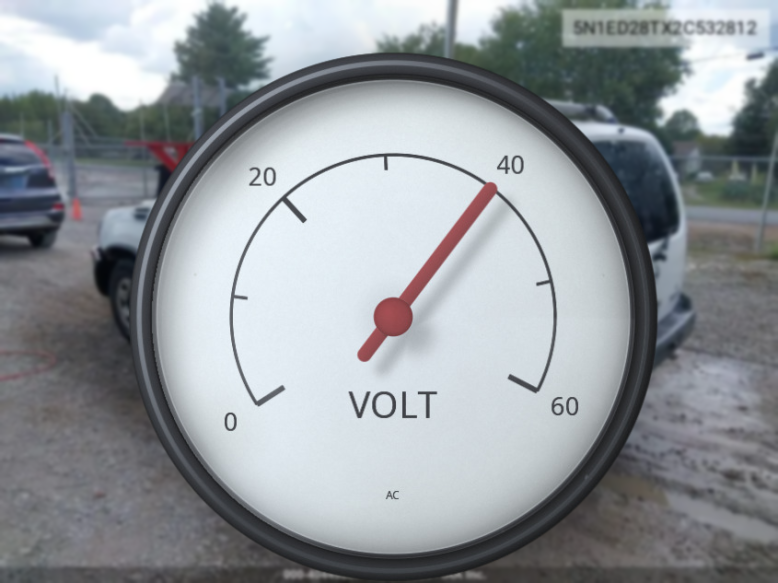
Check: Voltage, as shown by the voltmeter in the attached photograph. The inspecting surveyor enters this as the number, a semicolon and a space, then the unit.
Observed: 40; V
